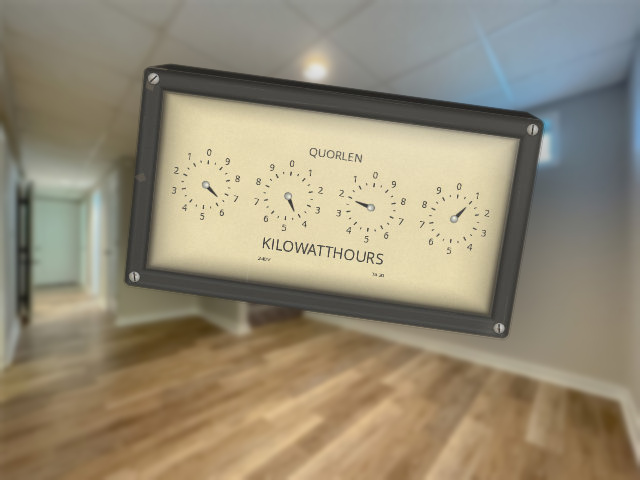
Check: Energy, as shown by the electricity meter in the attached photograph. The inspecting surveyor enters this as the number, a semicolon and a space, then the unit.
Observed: 6421; kWh
